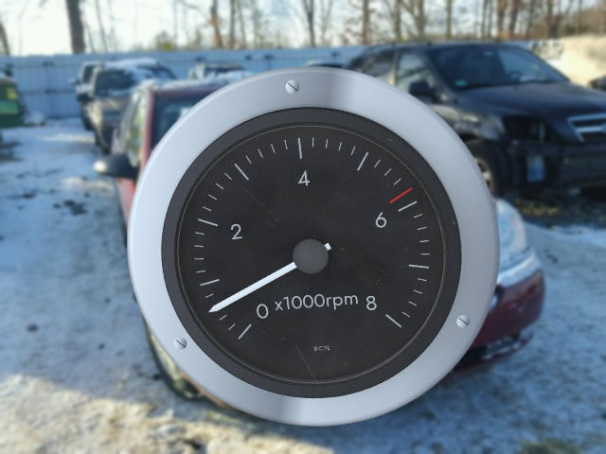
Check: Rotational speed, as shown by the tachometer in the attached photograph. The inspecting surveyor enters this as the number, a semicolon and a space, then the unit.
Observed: 600; rpm
